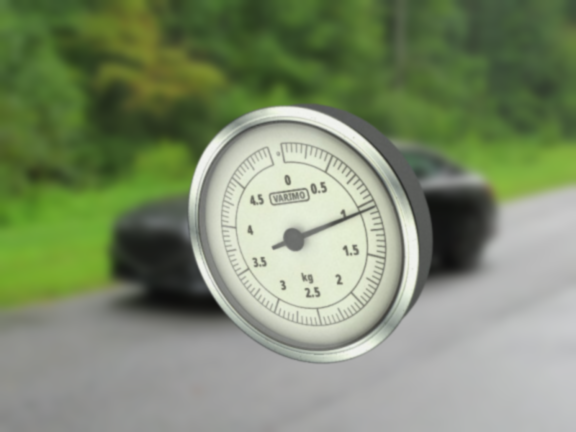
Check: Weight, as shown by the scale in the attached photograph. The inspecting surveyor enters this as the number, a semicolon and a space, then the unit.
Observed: 1.05; kg
